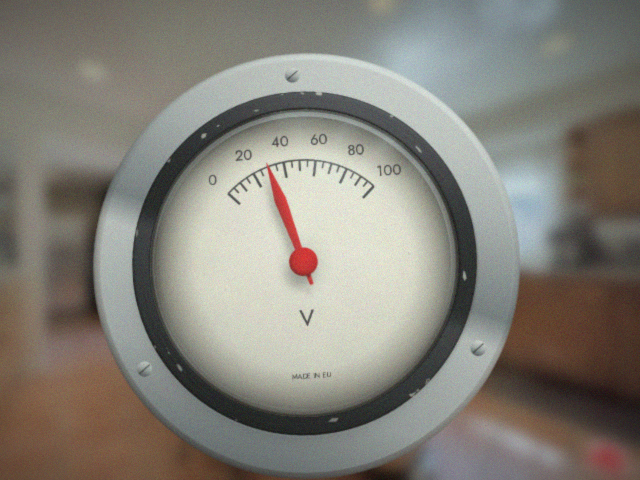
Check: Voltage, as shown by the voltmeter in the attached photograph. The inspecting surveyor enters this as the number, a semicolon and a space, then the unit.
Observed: 30; V
